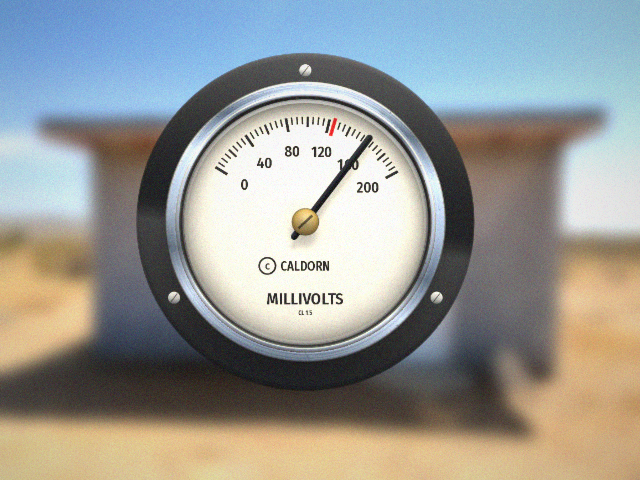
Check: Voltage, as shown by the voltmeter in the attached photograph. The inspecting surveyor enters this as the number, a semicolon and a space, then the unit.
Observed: 160; mV
